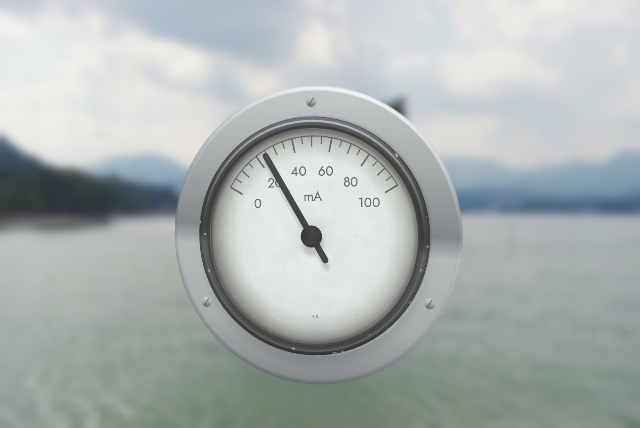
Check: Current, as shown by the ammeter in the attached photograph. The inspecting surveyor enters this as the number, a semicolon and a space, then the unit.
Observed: 25; mA
